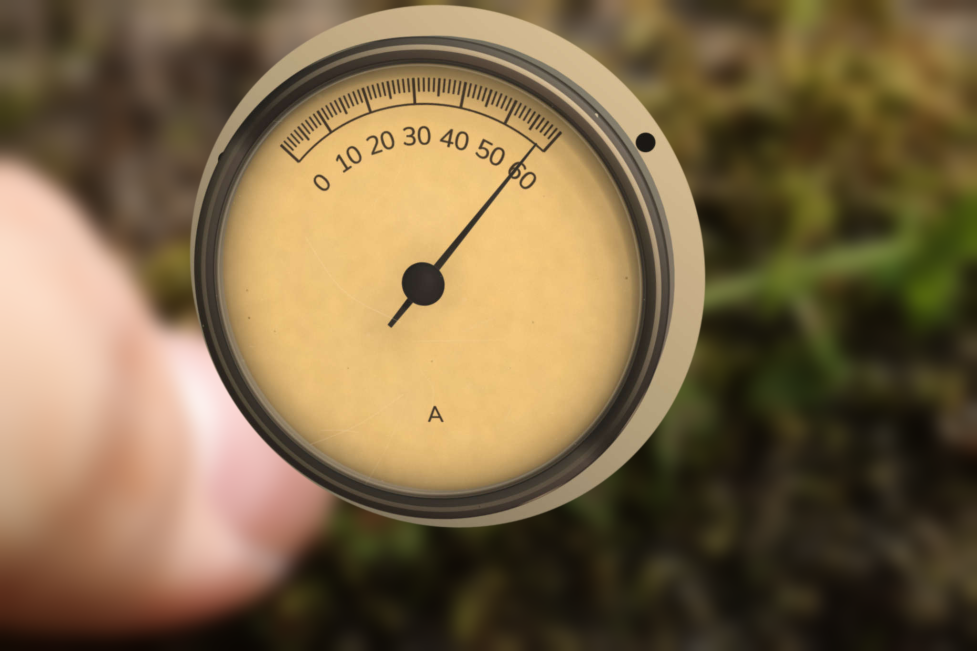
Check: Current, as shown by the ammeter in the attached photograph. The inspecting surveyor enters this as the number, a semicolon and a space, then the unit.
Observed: 58; A
